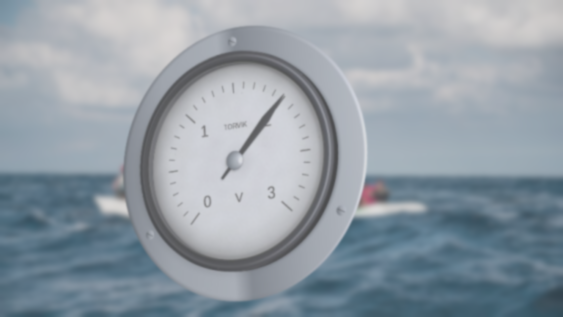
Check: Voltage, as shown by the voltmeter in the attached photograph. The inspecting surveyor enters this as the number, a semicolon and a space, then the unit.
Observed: 2; V
